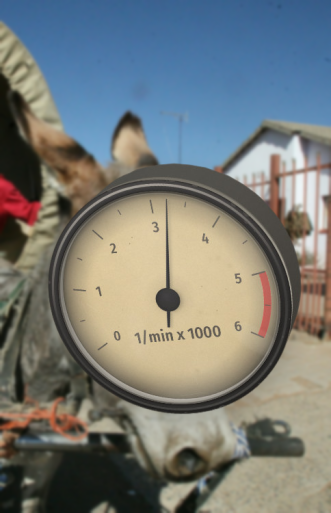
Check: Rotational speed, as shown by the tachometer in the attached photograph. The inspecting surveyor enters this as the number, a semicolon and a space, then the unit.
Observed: 3250; rpm
